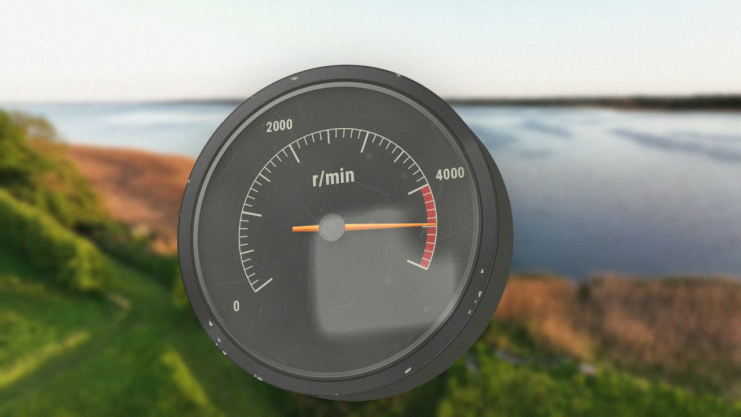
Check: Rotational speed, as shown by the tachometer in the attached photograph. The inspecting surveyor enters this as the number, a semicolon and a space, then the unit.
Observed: 4500; rpm
